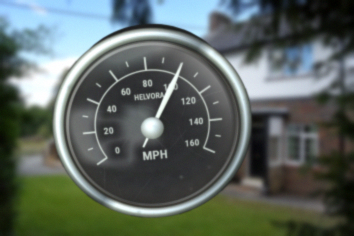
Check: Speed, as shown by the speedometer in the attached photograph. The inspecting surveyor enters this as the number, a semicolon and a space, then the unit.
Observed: 100; mph
